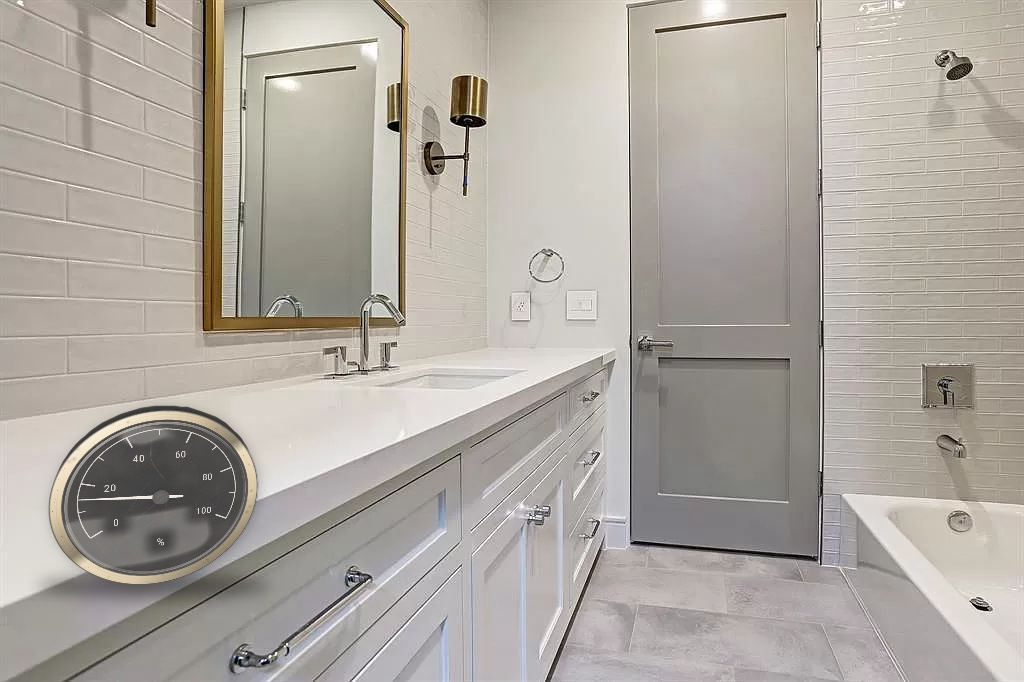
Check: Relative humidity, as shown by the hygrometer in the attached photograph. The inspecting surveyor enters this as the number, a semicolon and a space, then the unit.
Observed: 15; %
